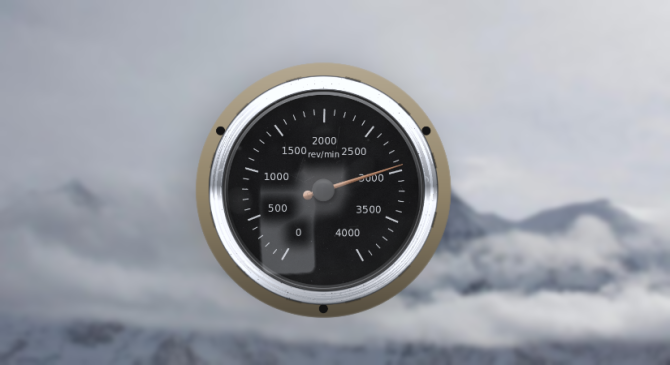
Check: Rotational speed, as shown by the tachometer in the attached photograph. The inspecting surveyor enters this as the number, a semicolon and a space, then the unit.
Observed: 2950; rpm
